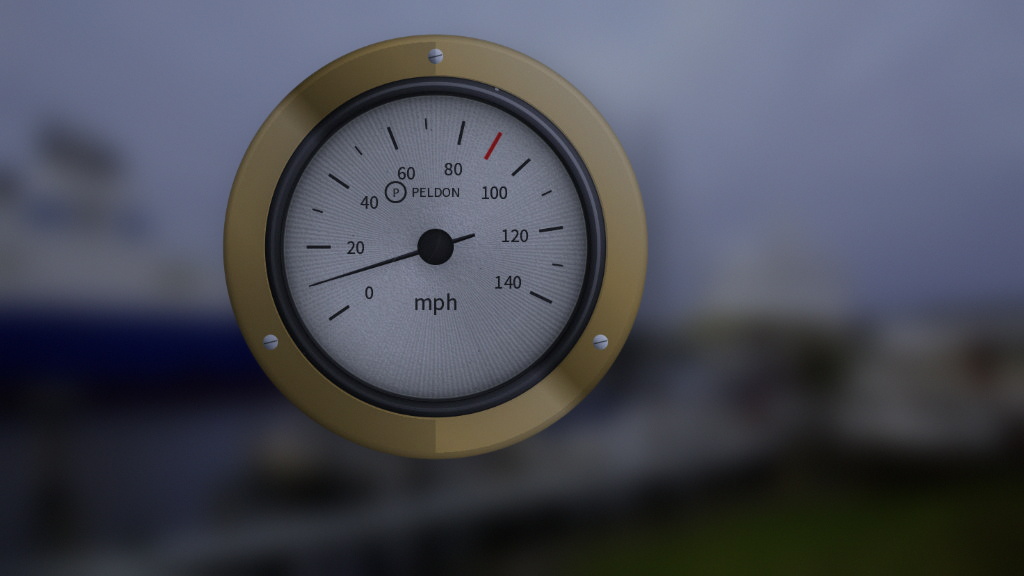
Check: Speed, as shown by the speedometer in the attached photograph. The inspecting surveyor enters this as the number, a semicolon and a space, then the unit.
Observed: 10; mph
